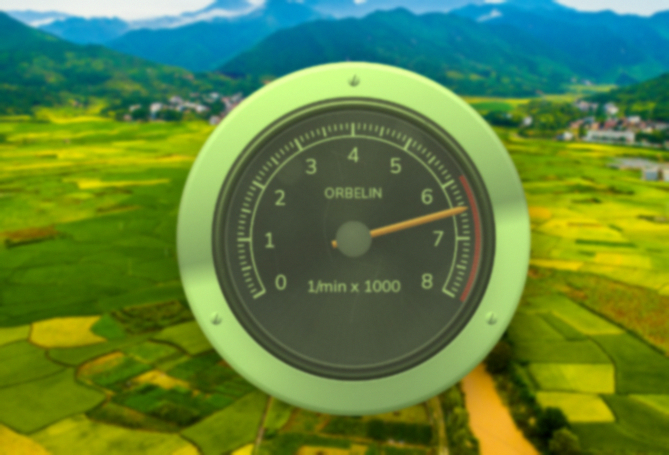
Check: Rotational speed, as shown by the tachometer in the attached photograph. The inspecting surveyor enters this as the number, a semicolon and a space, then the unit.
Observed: 6500; rpm
